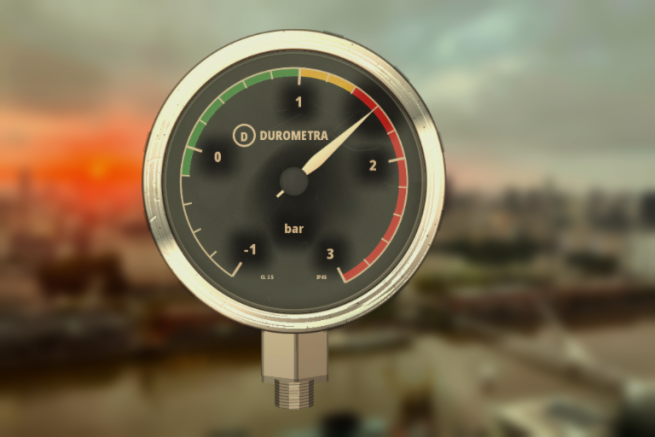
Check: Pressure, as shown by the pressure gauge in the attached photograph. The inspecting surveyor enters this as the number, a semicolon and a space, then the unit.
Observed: 1.6; bar
